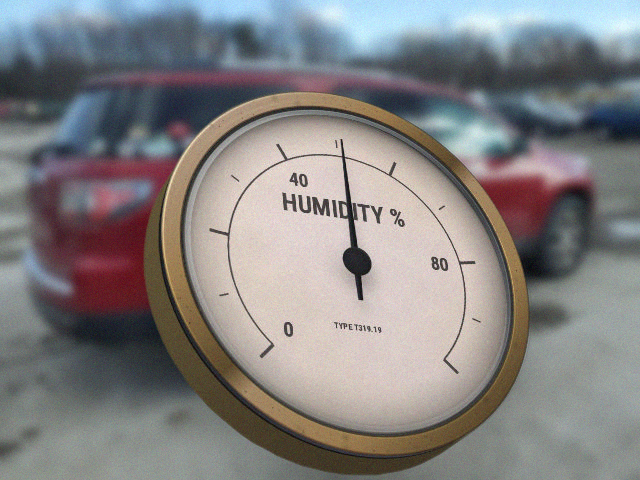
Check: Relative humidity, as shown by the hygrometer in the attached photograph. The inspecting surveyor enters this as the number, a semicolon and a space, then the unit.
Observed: 50; %
